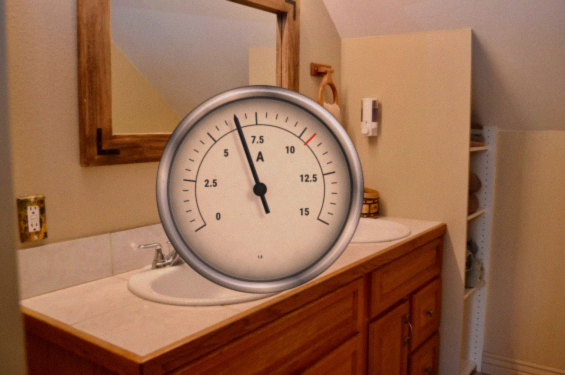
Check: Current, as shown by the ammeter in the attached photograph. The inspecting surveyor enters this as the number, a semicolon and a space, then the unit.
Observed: 6.5; A
